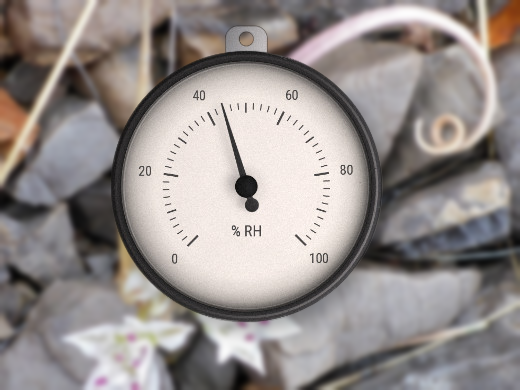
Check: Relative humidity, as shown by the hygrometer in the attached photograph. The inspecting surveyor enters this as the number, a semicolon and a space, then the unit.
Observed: 44; %
